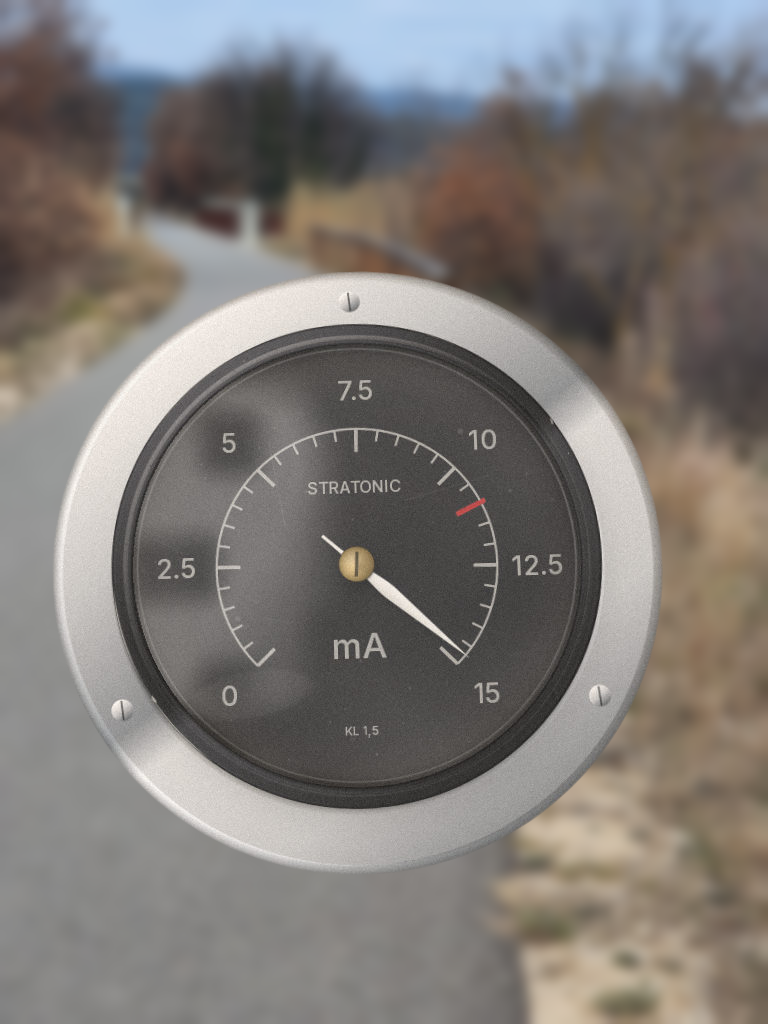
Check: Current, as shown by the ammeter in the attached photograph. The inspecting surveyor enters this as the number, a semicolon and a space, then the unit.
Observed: 14.75; mA
